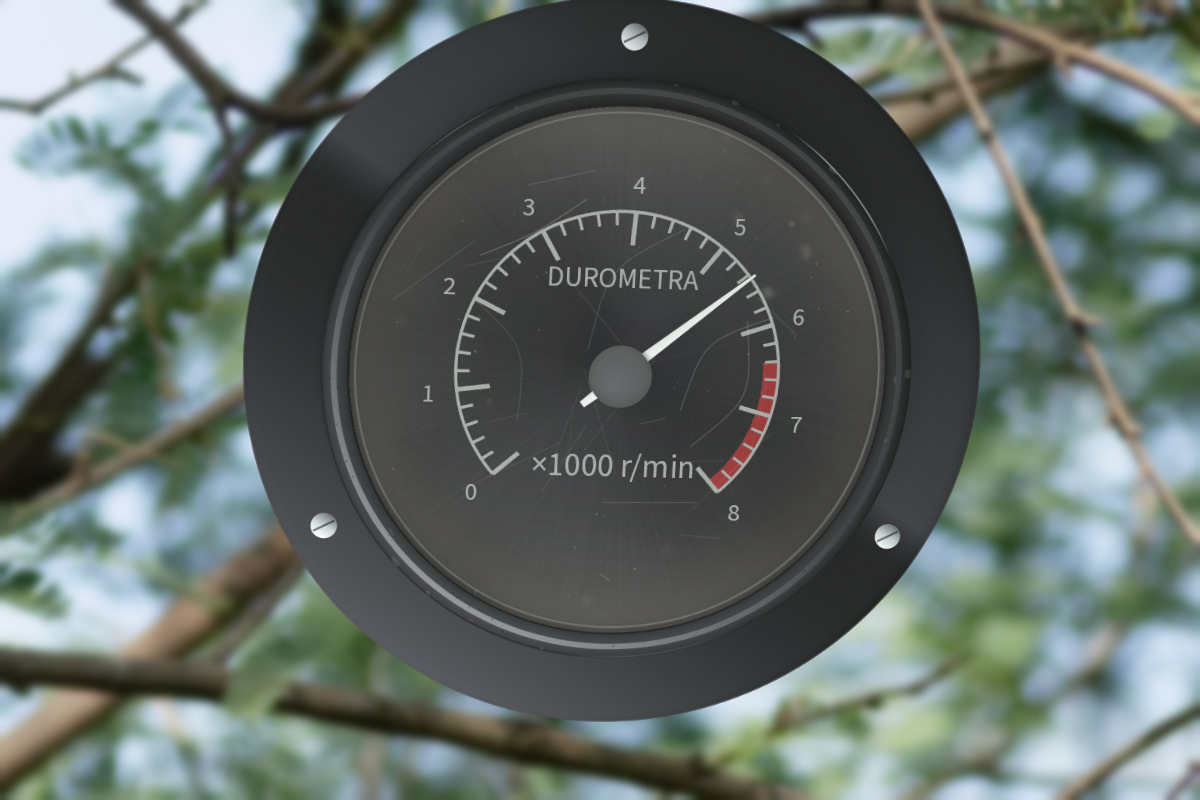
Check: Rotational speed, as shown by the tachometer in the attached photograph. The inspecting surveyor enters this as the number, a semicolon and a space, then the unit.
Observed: 5400; rpm
